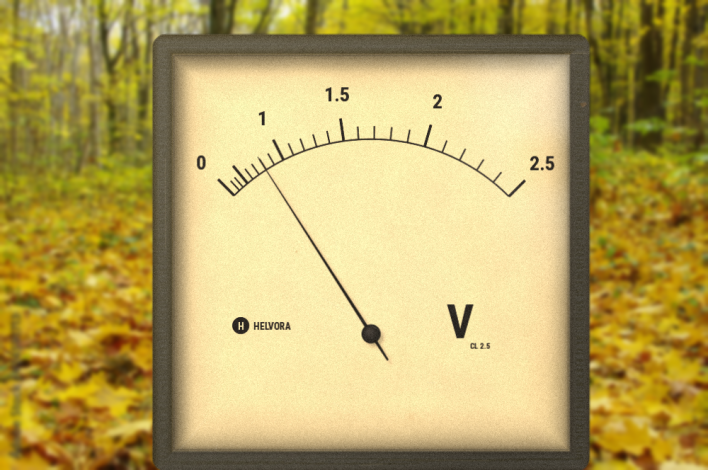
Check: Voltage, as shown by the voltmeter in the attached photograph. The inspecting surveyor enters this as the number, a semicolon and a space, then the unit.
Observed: 0.8; V
